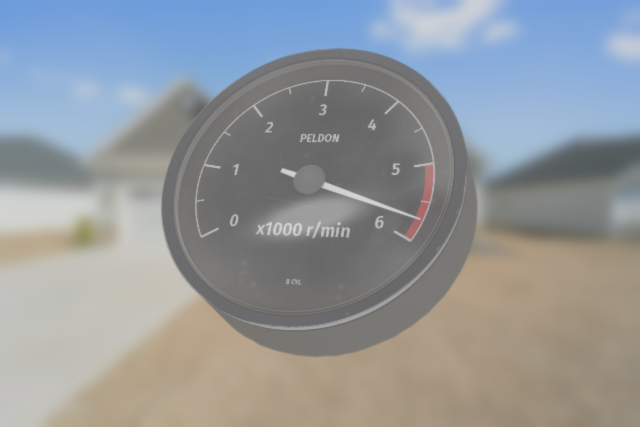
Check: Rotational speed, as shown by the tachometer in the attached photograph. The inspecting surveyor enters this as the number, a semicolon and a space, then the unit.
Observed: 5750; rpm
